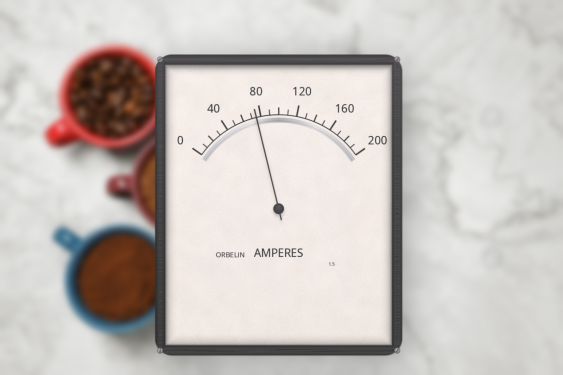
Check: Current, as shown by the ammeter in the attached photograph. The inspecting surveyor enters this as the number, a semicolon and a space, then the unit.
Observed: 75; A
